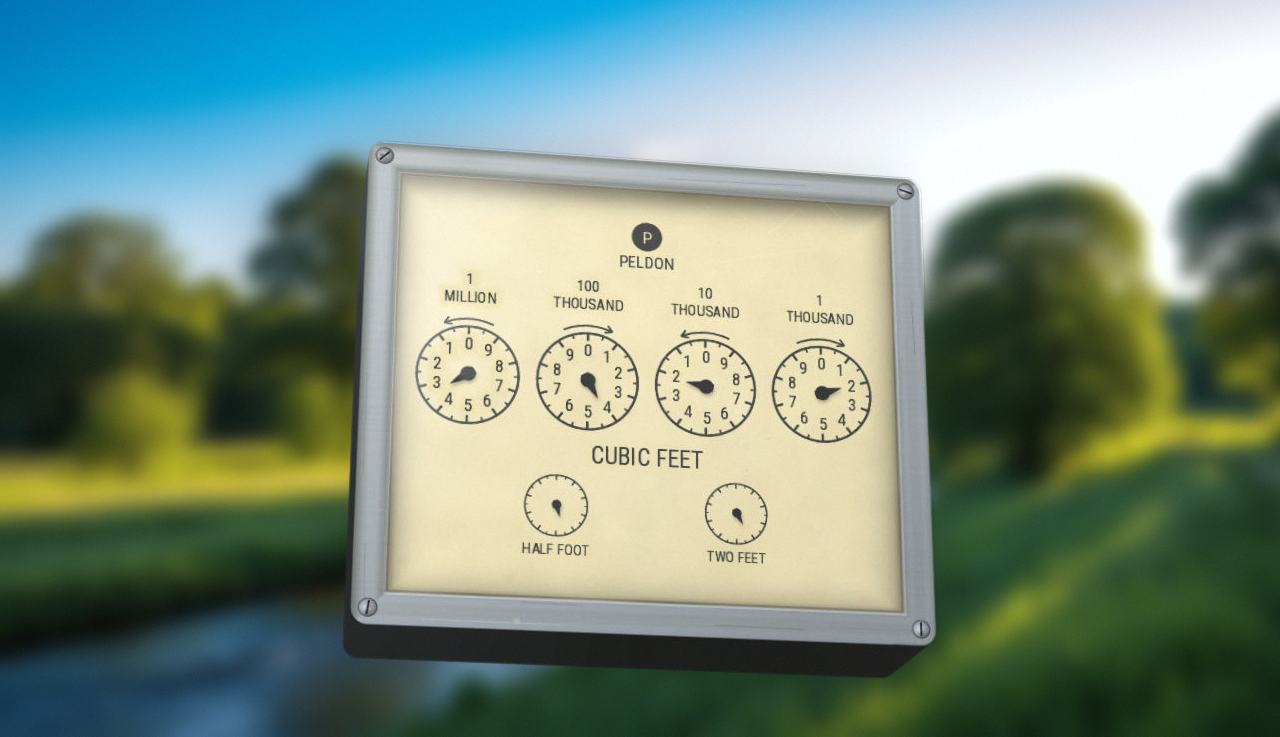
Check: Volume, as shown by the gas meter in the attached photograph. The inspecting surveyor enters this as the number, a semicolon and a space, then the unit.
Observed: 342200; ft³
